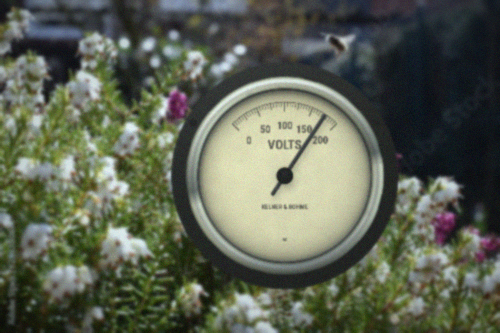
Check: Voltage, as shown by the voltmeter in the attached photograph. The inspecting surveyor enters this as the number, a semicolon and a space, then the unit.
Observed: 175; V
